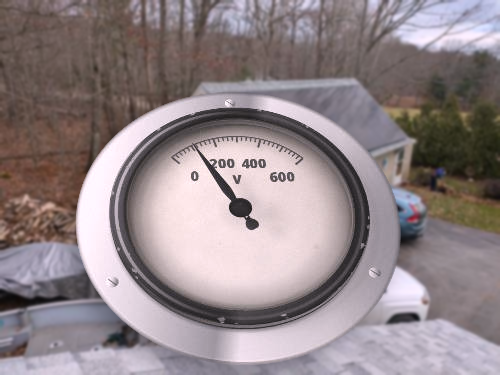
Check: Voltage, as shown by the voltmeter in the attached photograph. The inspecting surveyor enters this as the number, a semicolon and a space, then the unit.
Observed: 100; V
